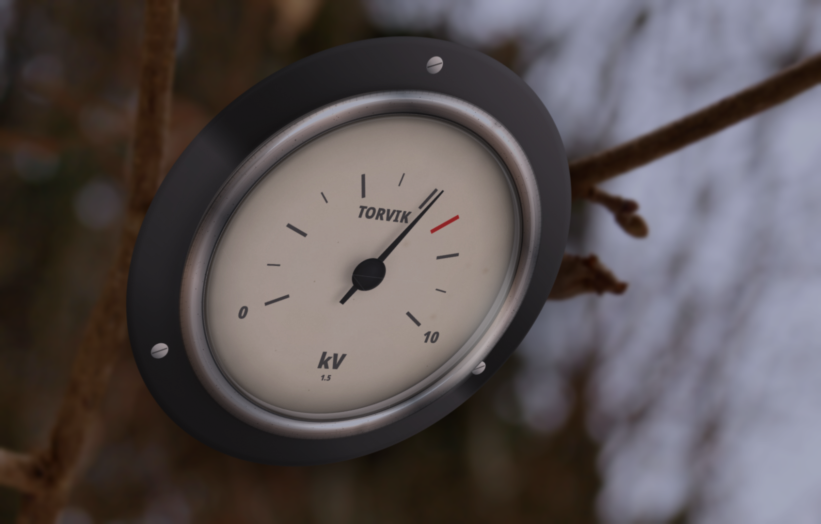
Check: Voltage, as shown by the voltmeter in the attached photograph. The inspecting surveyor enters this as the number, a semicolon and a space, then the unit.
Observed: 6; kV
